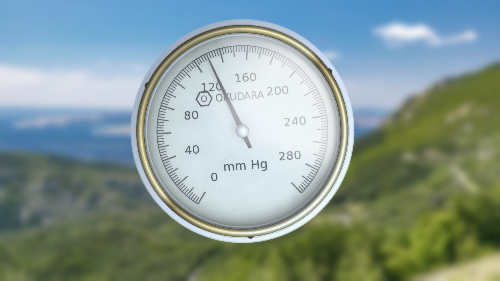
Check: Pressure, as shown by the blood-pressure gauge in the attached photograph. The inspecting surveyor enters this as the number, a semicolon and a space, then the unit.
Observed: 130; mmHg
